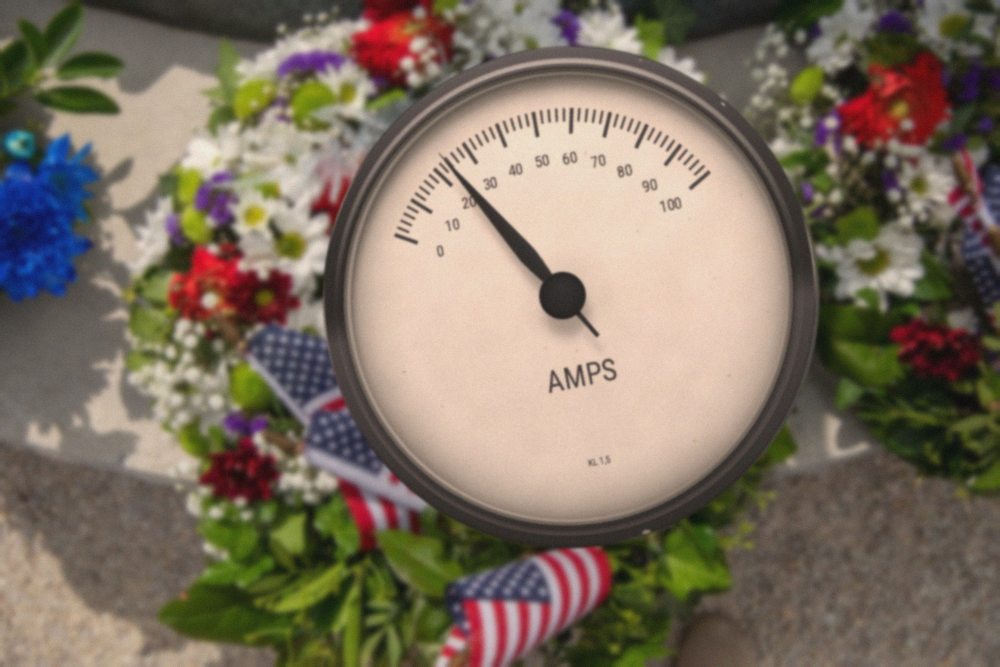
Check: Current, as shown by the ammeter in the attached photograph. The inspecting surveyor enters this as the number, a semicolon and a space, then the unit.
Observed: 24; A
